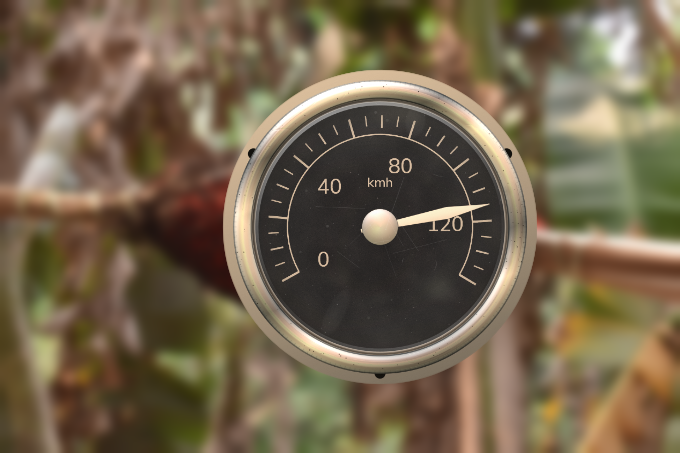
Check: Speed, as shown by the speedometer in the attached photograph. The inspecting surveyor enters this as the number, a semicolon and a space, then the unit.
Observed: 115; km/h
